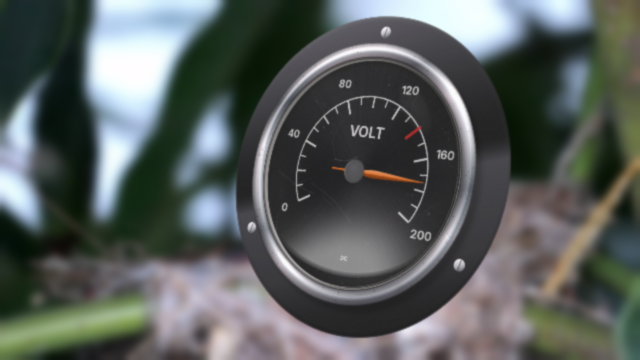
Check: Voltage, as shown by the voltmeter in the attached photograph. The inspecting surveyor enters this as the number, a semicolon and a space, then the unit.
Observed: 175; V
